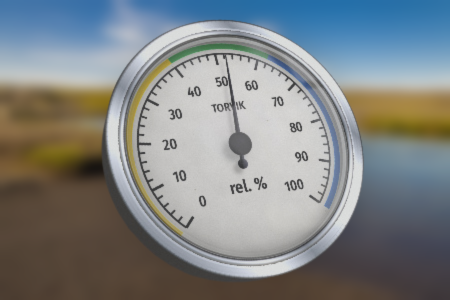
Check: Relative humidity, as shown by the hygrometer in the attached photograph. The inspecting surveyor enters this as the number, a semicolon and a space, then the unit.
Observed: 52; %
